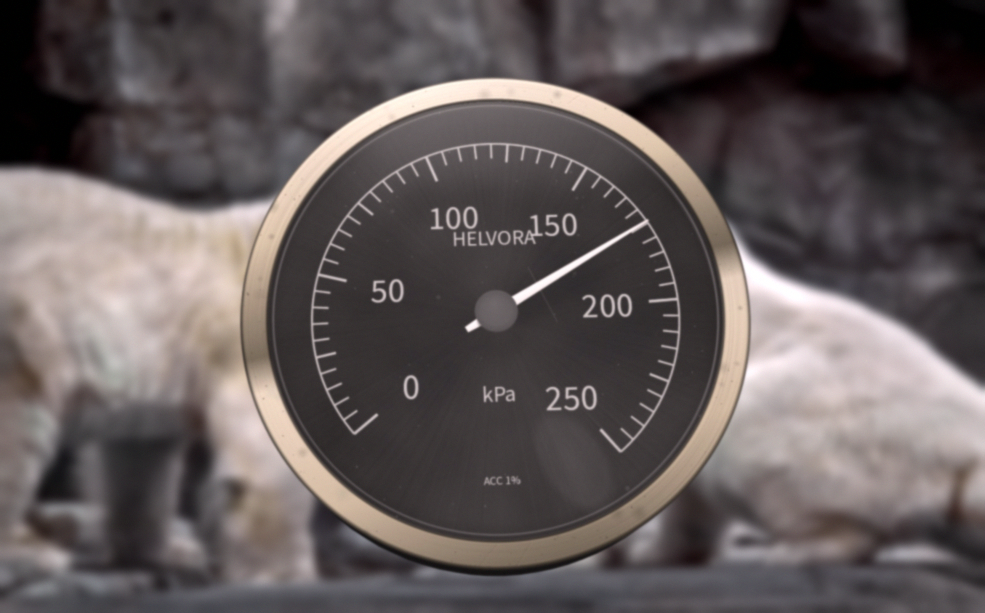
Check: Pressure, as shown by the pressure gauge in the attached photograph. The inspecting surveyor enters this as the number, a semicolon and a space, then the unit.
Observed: 175; kPa
